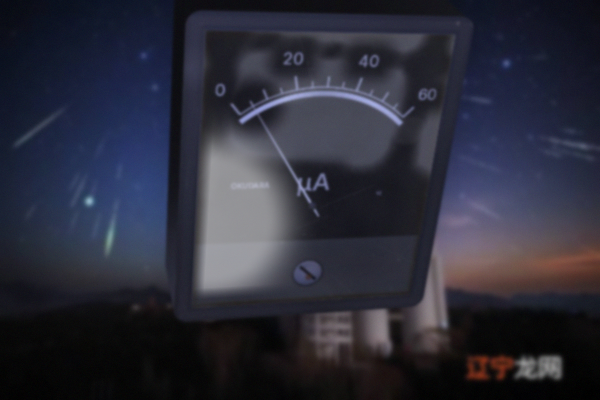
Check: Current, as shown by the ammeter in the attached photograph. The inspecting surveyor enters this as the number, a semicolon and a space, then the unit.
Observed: 5; µA
